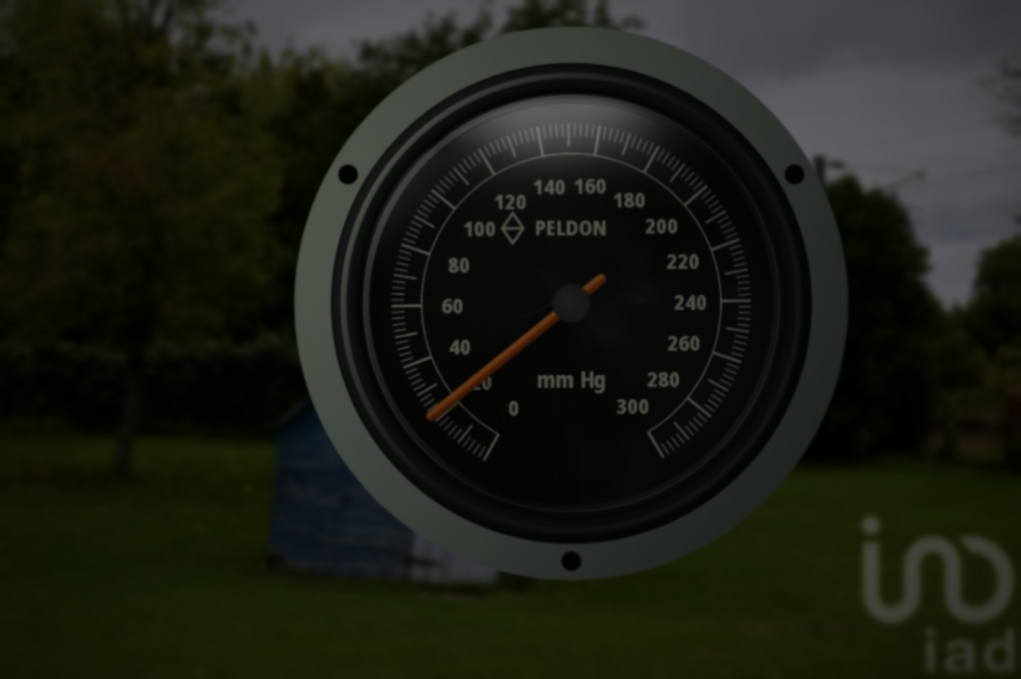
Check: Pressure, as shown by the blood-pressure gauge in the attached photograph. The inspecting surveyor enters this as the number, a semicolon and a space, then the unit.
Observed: 22; mmHg
